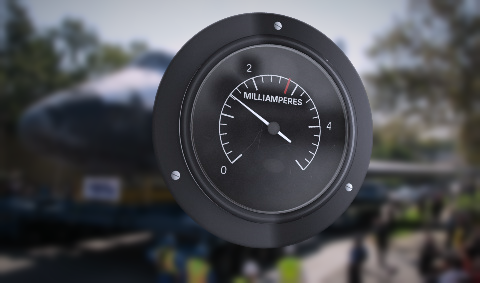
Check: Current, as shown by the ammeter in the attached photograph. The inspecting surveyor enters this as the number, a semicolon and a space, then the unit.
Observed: 1.4; mA
